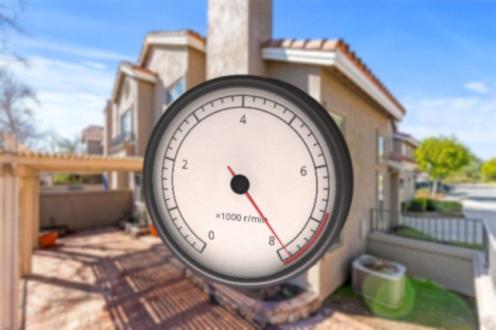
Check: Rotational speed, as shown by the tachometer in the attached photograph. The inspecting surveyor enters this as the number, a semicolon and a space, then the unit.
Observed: 7800; rpm
